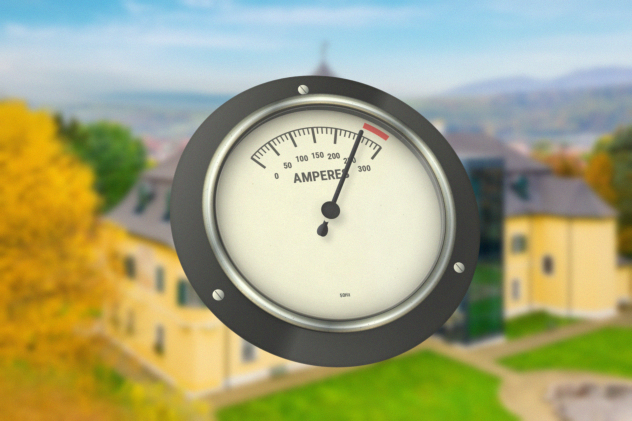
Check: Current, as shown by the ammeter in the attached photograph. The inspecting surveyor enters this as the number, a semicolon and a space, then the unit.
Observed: 250; A
